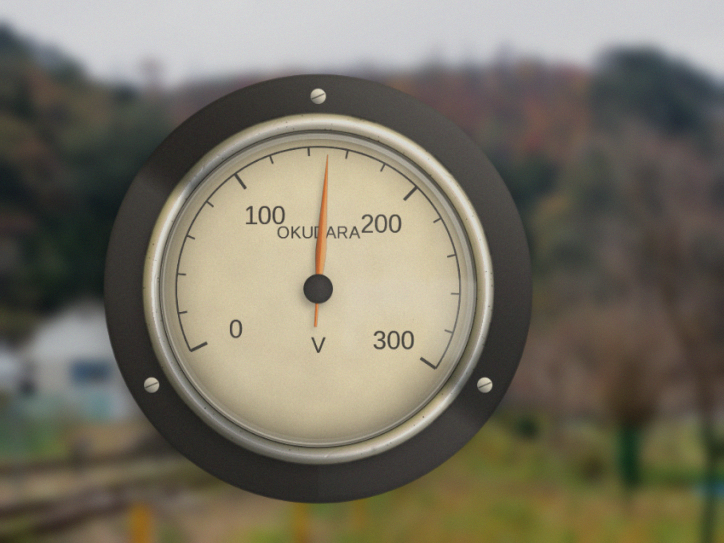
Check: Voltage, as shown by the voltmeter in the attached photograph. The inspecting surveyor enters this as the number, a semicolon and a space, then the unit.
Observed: 150; V
